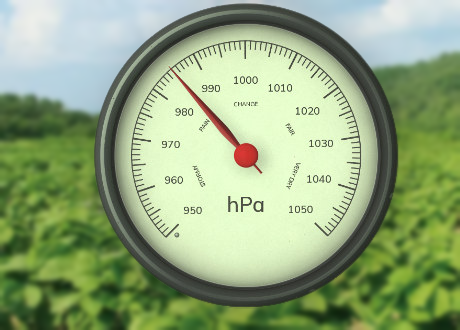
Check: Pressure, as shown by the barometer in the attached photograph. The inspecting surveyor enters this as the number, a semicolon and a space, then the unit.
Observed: 985; hPa
